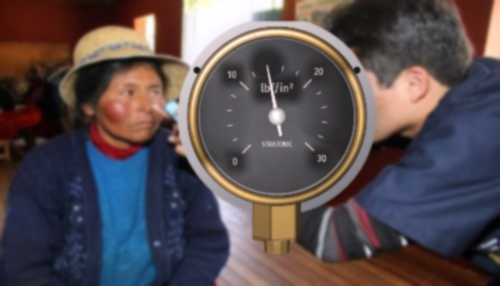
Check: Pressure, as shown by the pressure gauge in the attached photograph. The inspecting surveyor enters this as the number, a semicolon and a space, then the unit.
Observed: 14; psi
